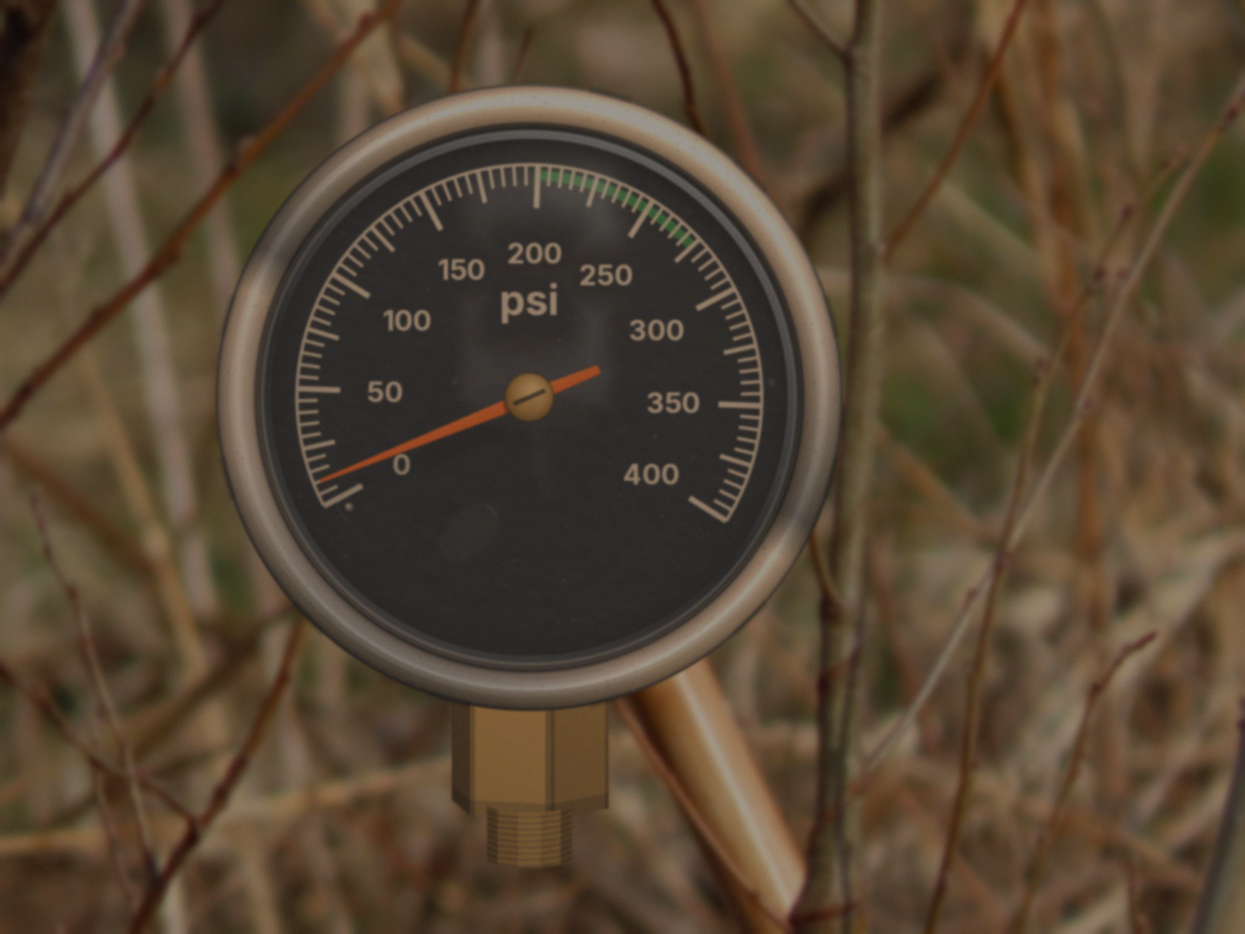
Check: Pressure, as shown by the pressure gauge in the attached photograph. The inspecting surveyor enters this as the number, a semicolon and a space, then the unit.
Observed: 10; psi
